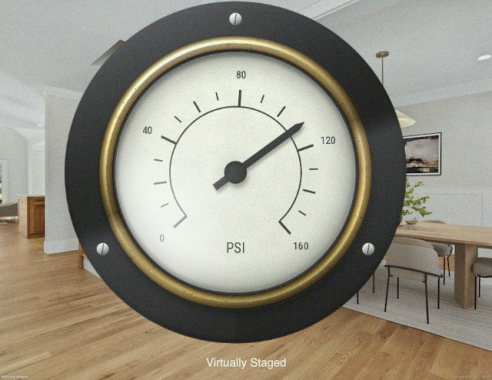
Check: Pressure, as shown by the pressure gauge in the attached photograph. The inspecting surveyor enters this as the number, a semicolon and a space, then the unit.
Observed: 110; psi
